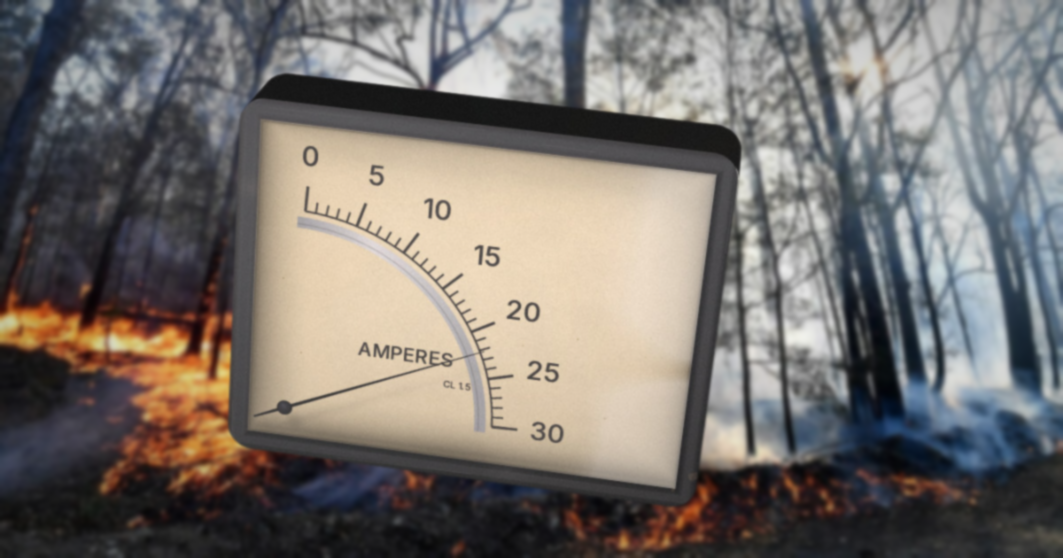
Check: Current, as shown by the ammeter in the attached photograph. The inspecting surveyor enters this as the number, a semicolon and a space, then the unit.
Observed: 22; A
